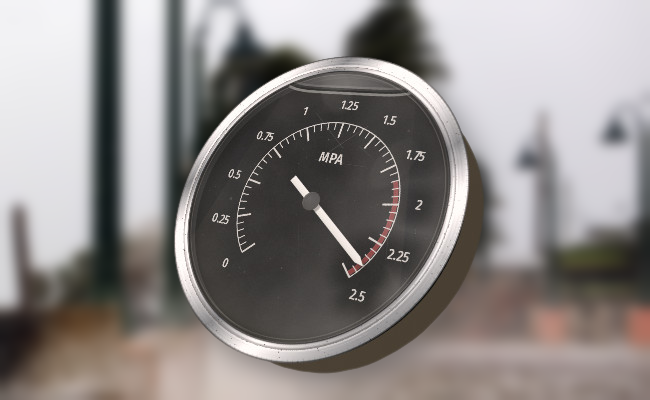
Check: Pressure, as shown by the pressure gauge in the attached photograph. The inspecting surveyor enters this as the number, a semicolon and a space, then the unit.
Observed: 2.4; MPa
